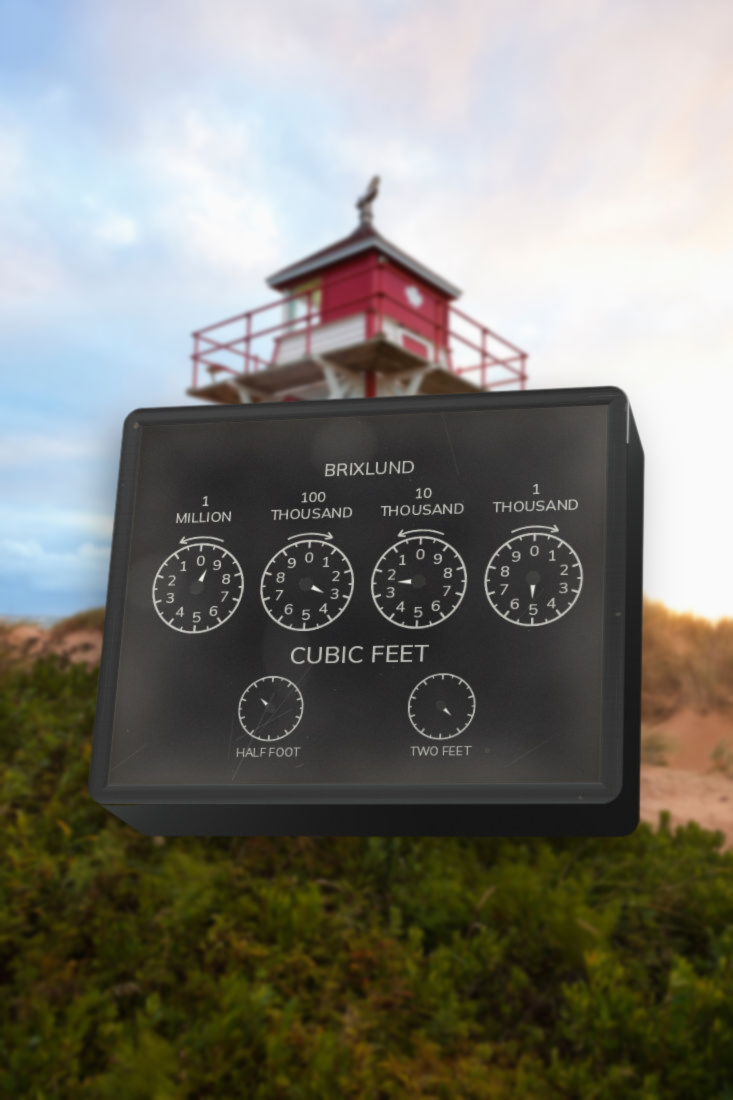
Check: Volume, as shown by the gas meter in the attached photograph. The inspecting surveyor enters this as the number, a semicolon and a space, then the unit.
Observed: 932500; ft³
